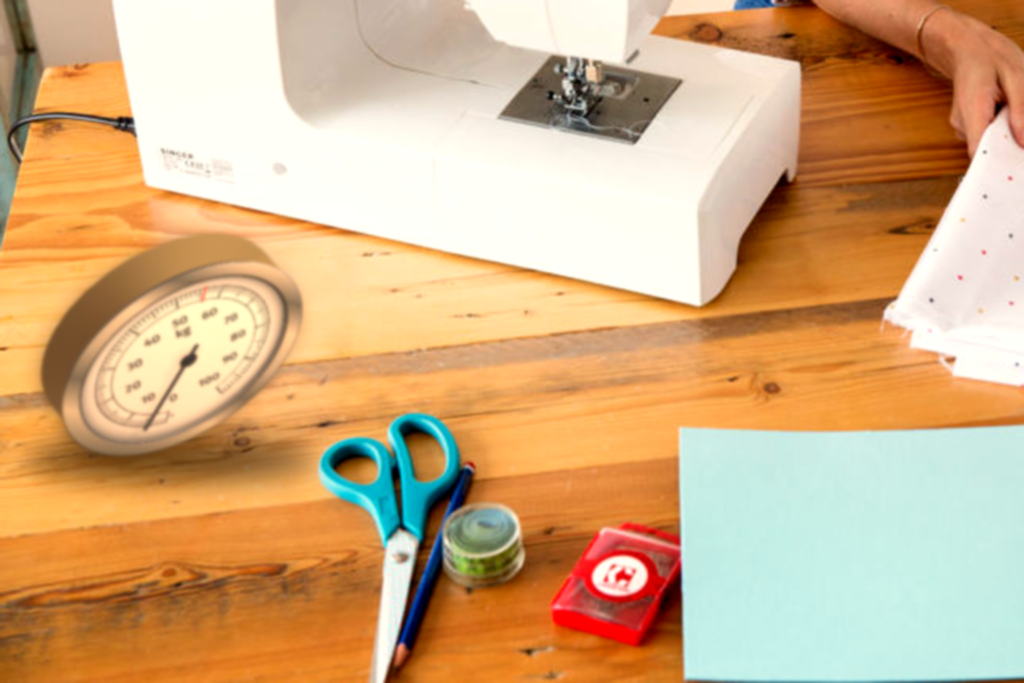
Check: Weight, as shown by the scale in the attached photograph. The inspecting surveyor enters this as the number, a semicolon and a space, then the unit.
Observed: 5; kg
